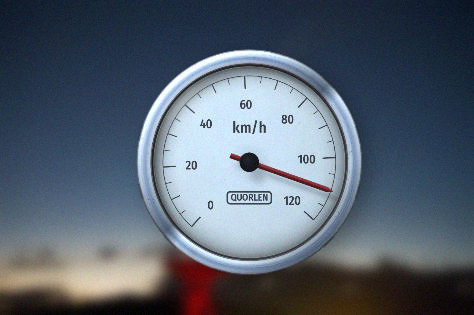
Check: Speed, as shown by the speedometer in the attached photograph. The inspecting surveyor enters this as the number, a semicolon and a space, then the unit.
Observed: 110; km/h
